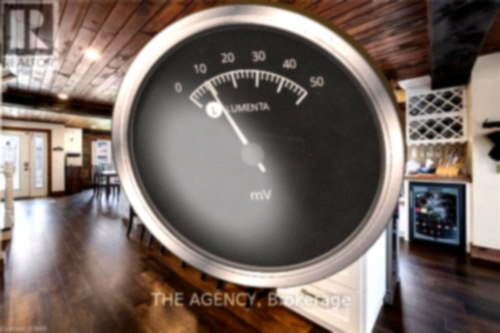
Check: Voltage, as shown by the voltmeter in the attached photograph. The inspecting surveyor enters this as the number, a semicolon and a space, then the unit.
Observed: 10; mV
